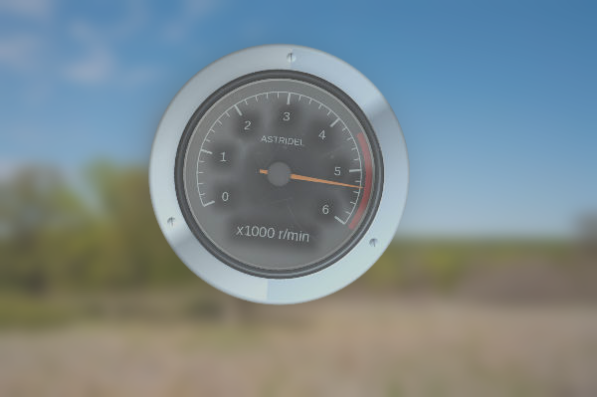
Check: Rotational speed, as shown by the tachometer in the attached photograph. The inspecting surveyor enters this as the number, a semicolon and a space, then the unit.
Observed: 5300; rpm
